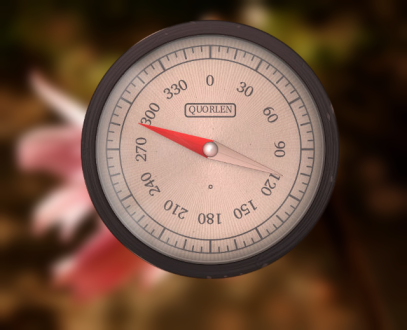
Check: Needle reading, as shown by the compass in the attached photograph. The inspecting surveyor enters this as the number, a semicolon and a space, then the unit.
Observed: 290; °
